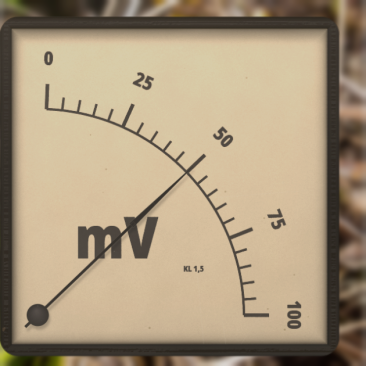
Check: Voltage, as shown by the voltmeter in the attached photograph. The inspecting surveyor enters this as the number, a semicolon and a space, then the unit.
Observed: 50; mV
